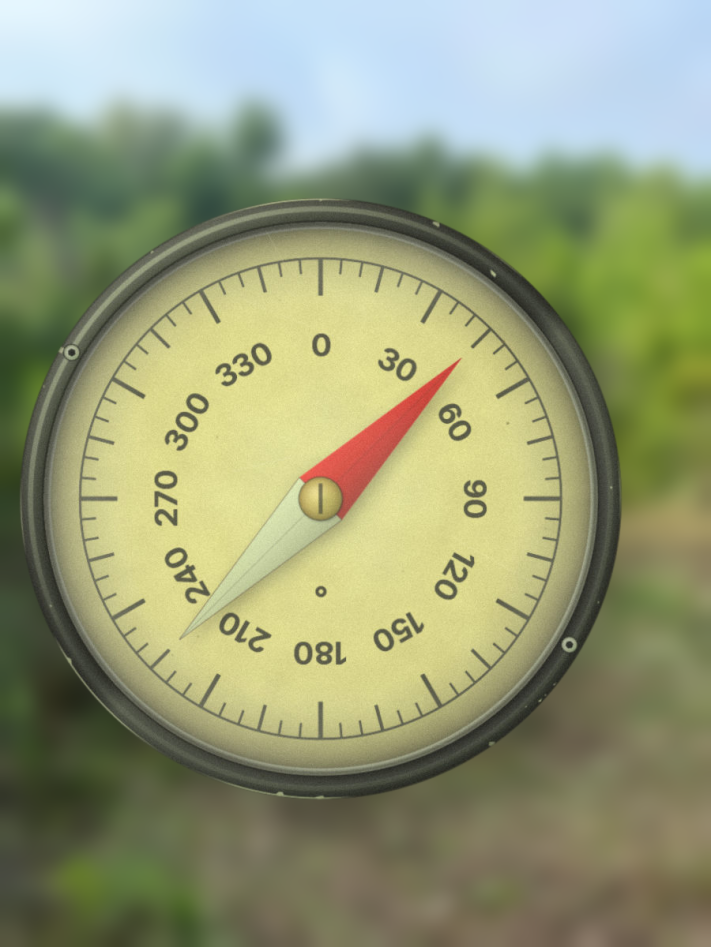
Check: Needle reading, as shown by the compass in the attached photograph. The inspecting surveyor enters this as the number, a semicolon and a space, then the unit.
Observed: 45; °
